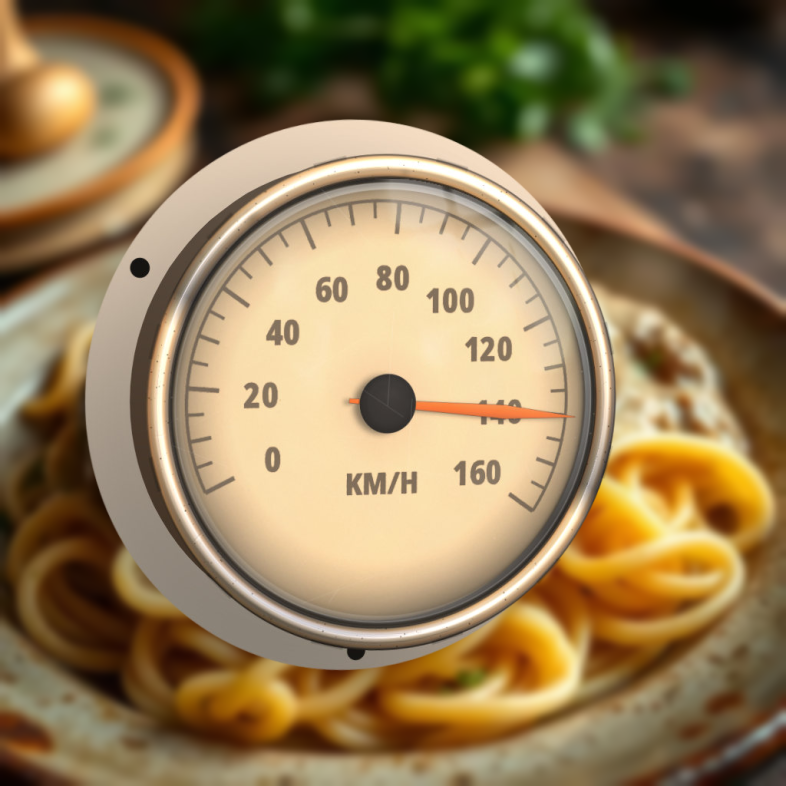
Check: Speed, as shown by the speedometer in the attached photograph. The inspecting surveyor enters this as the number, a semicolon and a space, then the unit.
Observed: 140; km/h
